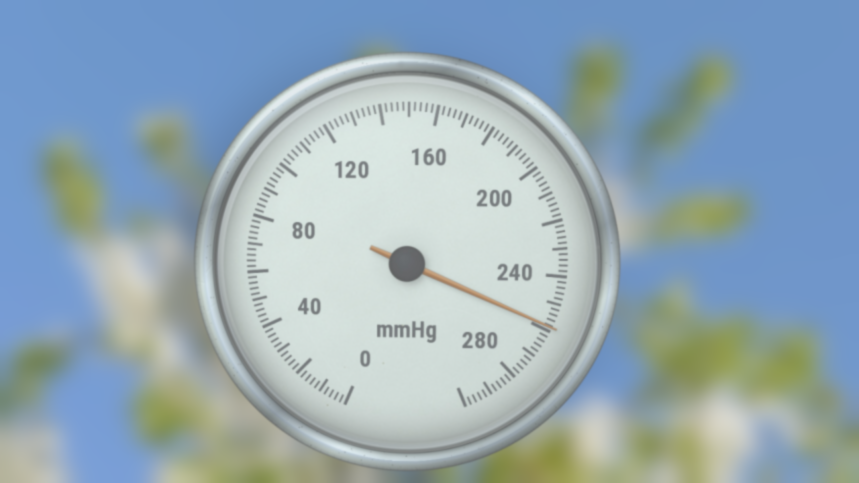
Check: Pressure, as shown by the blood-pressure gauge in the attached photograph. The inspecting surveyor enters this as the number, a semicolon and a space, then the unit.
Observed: 258; mmHg
